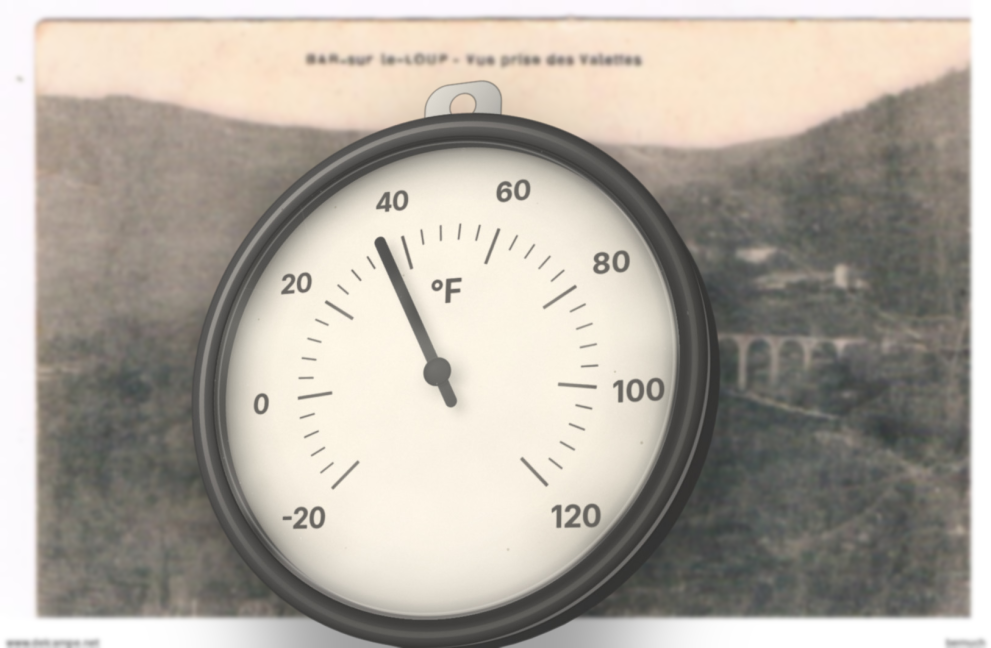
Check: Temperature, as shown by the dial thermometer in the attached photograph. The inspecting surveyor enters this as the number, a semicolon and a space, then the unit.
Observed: 36; °F
